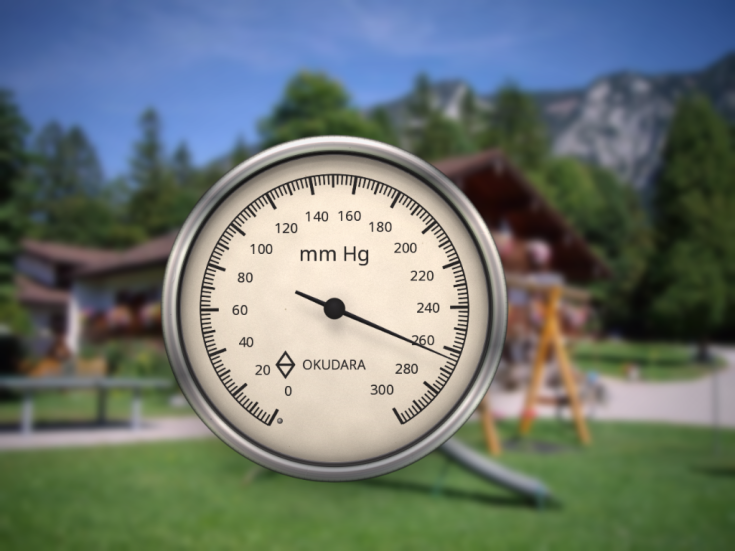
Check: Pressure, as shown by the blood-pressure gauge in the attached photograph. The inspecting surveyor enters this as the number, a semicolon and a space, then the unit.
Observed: 264; mmHg
